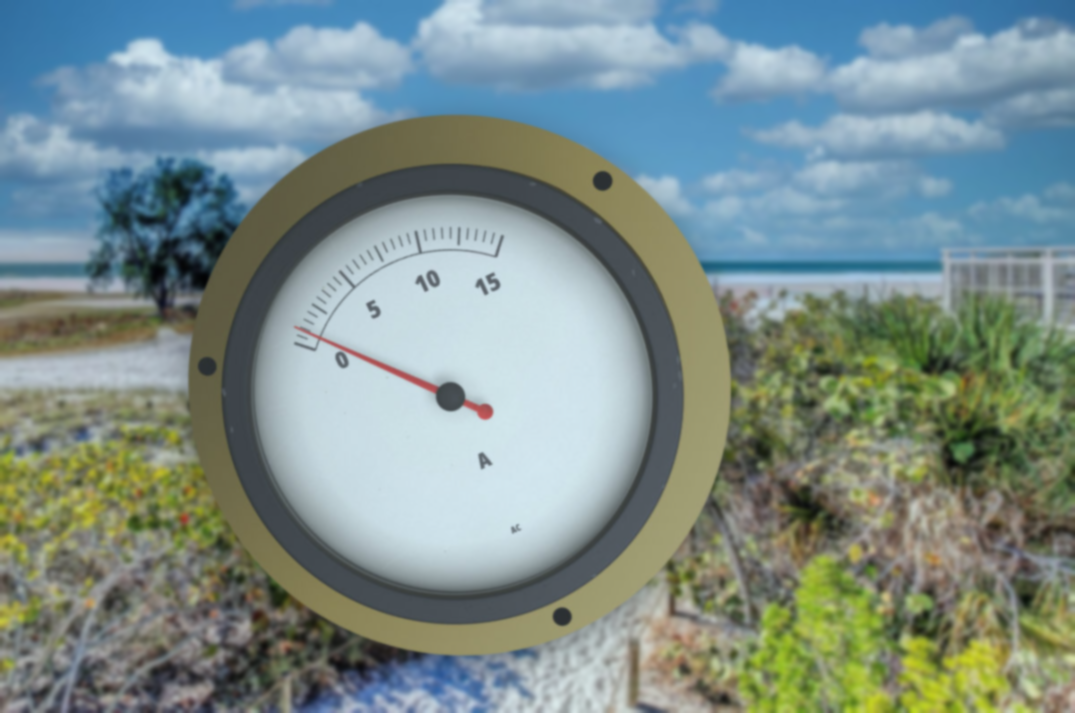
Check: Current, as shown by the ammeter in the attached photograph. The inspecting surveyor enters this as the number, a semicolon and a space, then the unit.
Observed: 1; A
